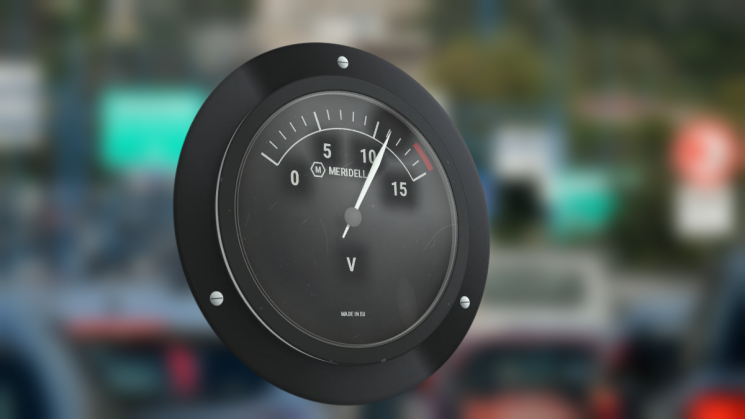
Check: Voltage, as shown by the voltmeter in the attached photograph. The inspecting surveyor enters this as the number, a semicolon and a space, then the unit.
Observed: 11; V
